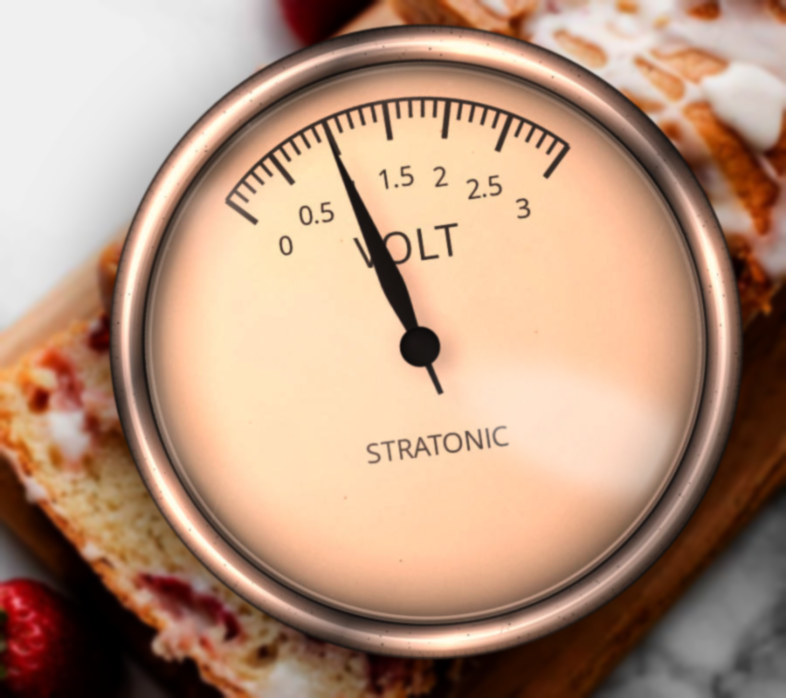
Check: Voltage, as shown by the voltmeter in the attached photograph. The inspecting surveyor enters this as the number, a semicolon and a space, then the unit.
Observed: 1; V
